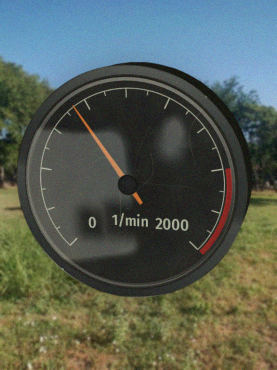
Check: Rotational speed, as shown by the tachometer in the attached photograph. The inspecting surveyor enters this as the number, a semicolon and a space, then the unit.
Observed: 750; rpm
